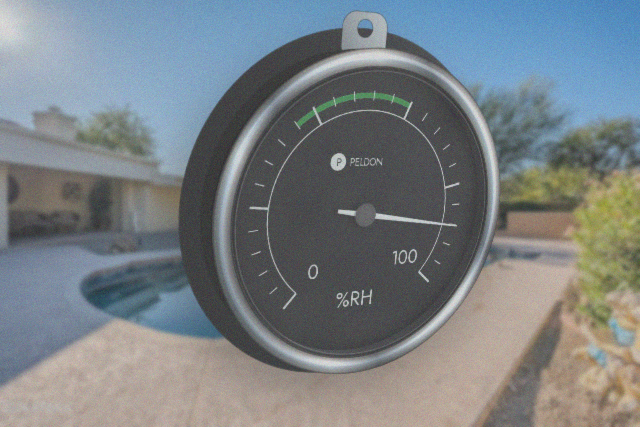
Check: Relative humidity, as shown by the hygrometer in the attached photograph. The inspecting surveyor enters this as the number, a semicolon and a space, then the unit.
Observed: 88; %
